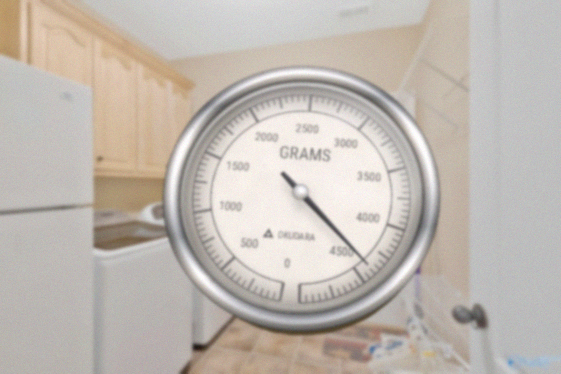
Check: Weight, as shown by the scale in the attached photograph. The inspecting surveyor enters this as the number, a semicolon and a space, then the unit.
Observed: 4400; g
